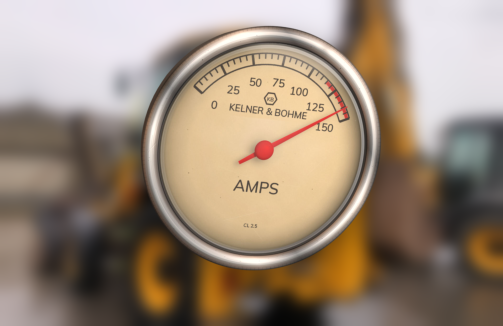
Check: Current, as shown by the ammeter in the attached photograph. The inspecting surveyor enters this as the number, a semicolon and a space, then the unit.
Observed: 140; A
